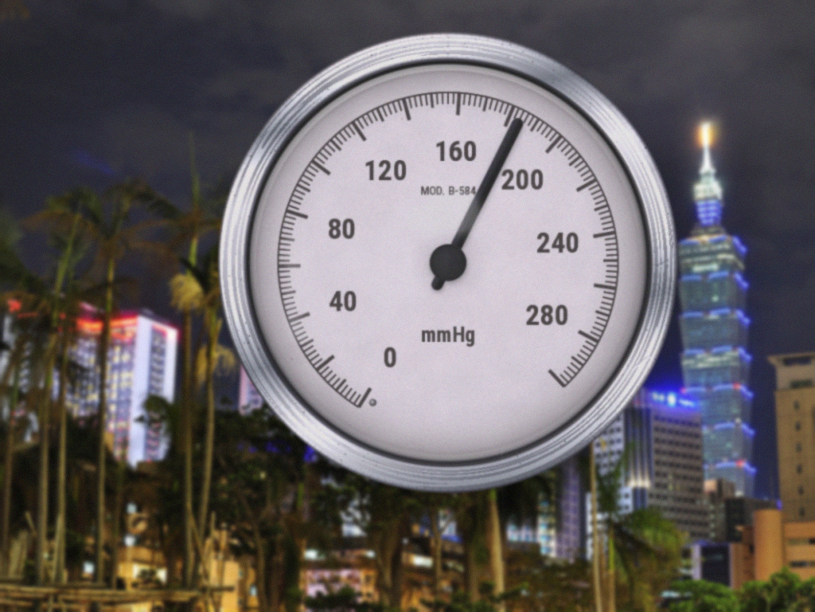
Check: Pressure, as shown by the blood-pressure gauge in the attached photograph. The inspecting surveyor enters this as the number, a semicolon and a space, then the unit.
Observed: 184; mmHg
